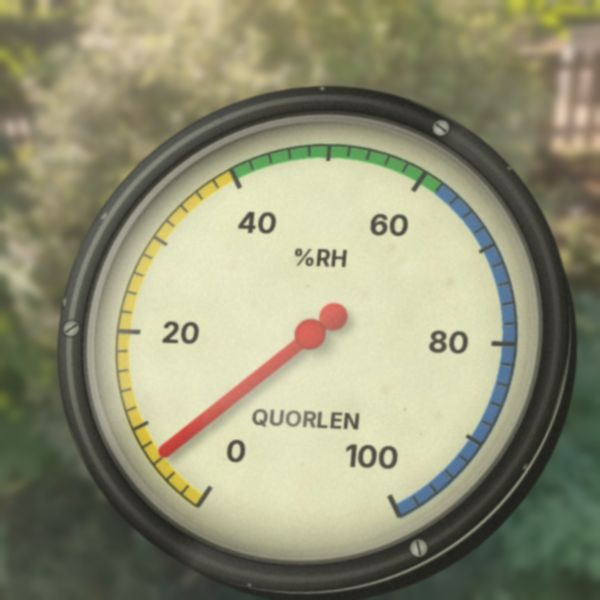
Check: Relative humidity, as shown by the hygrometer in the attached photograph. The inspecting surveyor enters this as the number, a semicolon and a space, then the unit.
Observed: 6; %
